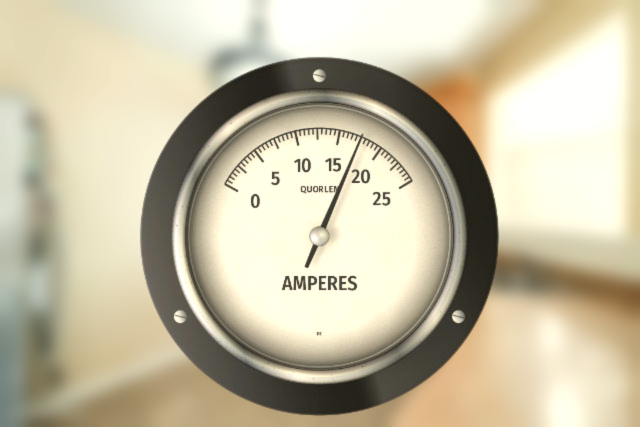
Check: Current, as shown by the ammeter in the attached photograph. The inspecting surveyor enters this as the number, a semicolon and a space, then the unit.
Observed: 17.5; A
